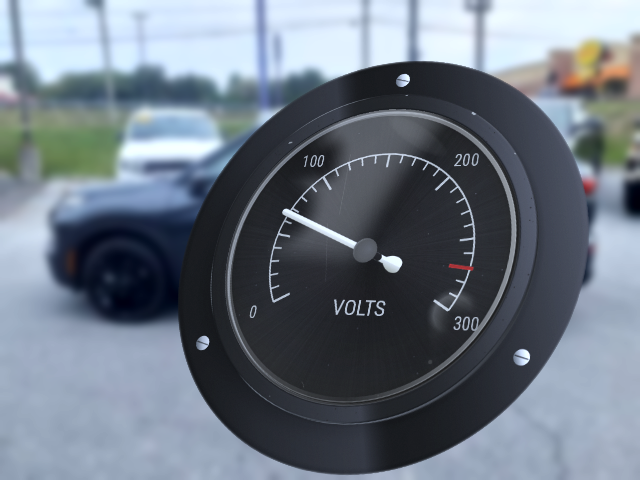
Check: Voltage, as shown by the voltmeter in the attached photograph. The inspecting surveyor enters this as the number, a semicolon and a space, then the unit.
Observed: 65; V
